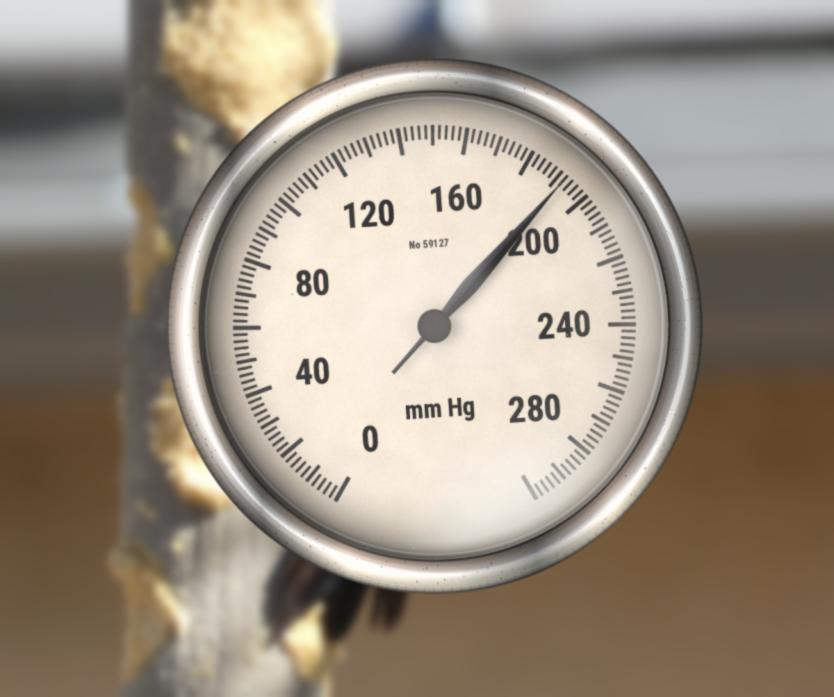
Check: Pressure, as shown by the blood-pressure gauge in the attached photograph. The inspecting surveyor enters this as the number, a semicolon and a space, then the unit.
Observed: 192; mmHg
